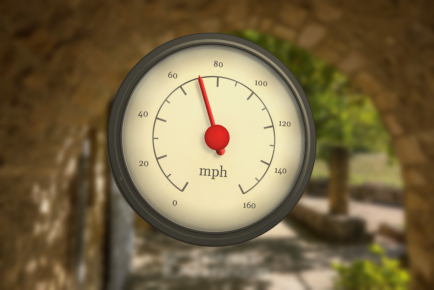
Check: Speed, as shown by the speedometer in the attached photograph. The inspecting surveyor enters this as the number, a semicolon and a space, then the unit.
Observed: 70; mph
